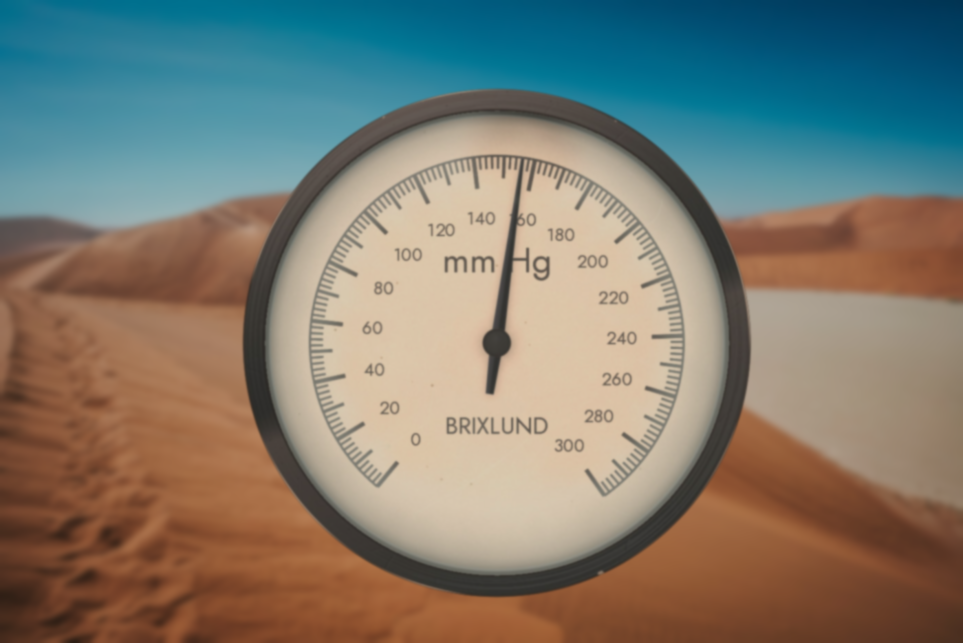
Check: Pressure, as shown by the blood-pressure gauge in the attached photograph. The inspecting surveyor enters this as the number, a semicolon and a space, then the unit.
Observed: 156; mmHg
